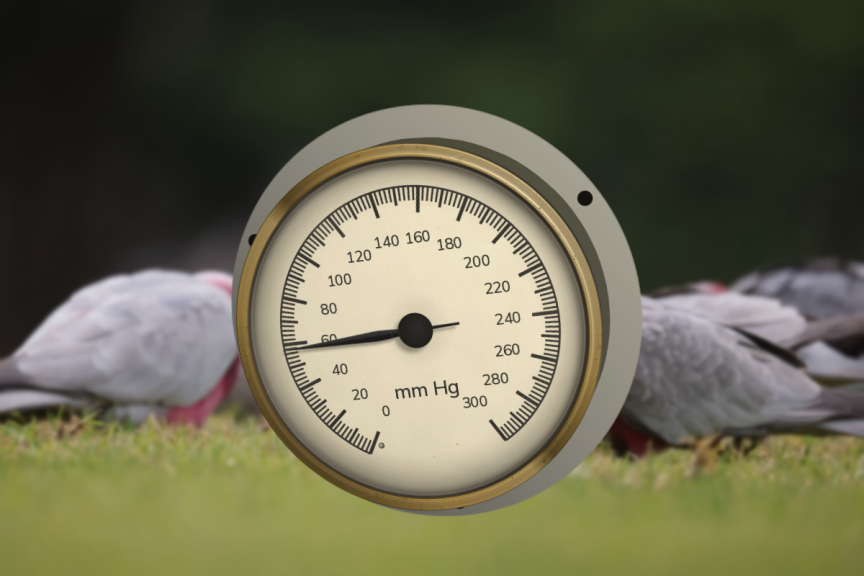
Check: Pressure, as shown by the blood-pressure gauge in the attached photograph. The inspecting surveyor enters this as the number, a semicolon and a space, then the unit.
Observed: 58; mmHg
